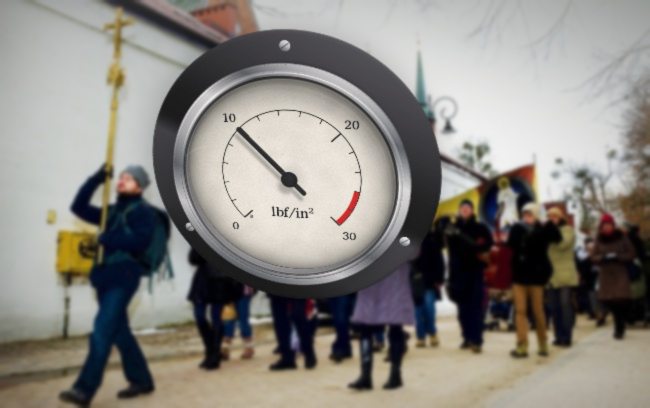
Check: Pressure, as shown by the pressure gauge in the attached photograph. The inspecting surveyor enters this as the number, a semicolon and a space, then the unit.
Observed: 10; psi
